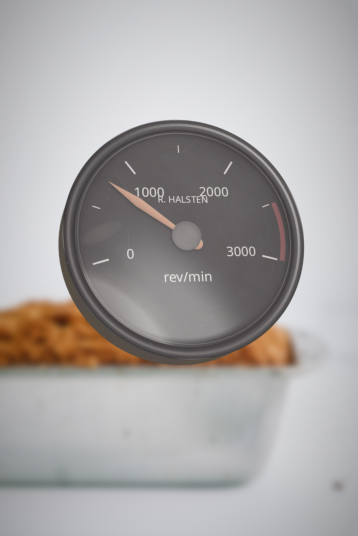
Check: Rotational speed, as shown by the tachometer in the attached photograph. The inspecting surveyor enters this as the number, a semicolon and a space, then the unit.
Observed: 750; rpm
